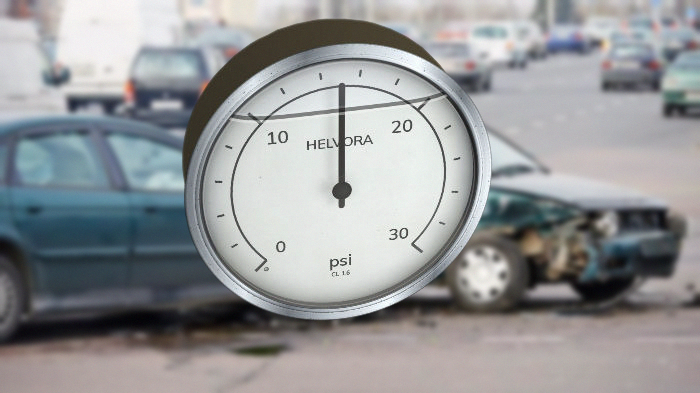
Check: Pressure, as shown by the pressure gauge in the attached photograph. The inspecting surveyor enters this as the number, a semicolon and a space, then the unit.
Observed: 15; psi
